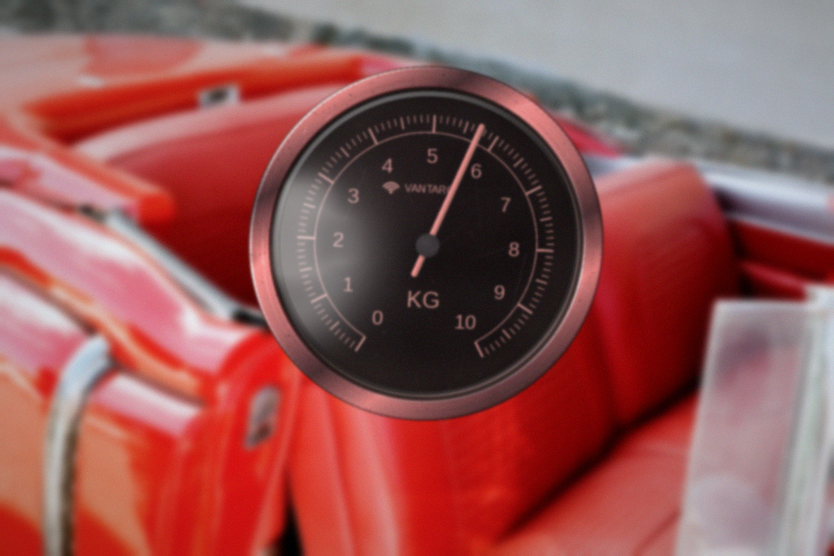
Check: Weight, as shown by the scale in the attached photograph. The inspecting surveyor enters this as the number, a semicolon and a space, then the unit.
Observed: 5.7; kg
